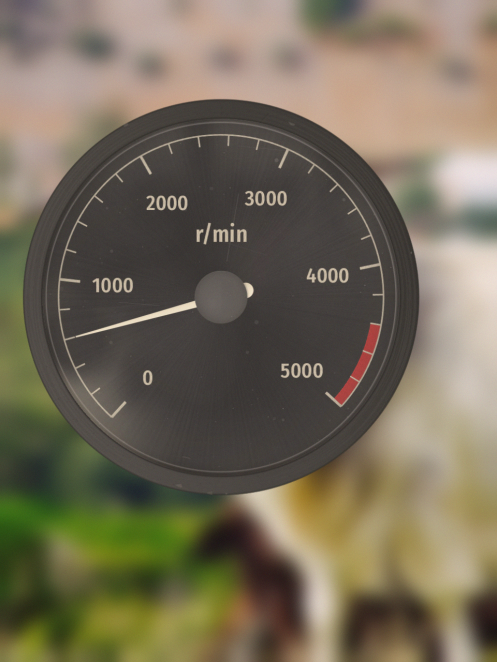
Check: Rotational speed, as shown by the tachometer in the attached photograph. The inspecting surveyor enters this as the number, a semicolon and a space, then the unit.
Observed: 600; rpm
